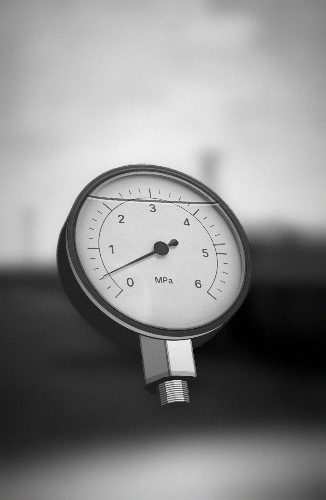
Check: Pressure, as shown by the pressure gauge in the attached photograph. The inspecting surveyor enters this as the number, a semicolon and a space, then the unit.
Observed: 0.4; MPa
